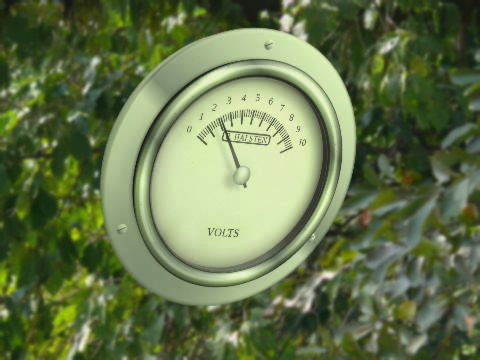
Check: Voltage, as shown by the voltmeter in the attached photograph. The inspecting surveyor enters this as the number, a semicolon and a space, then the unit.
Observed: 2; V
